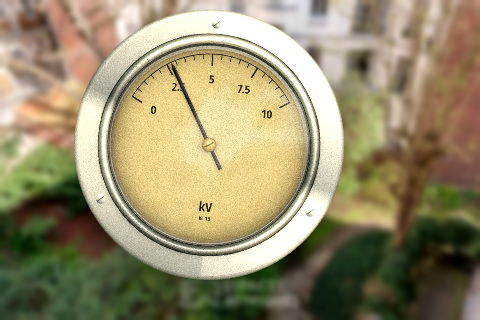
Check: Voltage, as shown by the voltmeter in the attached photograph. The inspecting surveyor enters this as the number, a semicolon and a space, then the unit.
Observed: 2.75; kV
